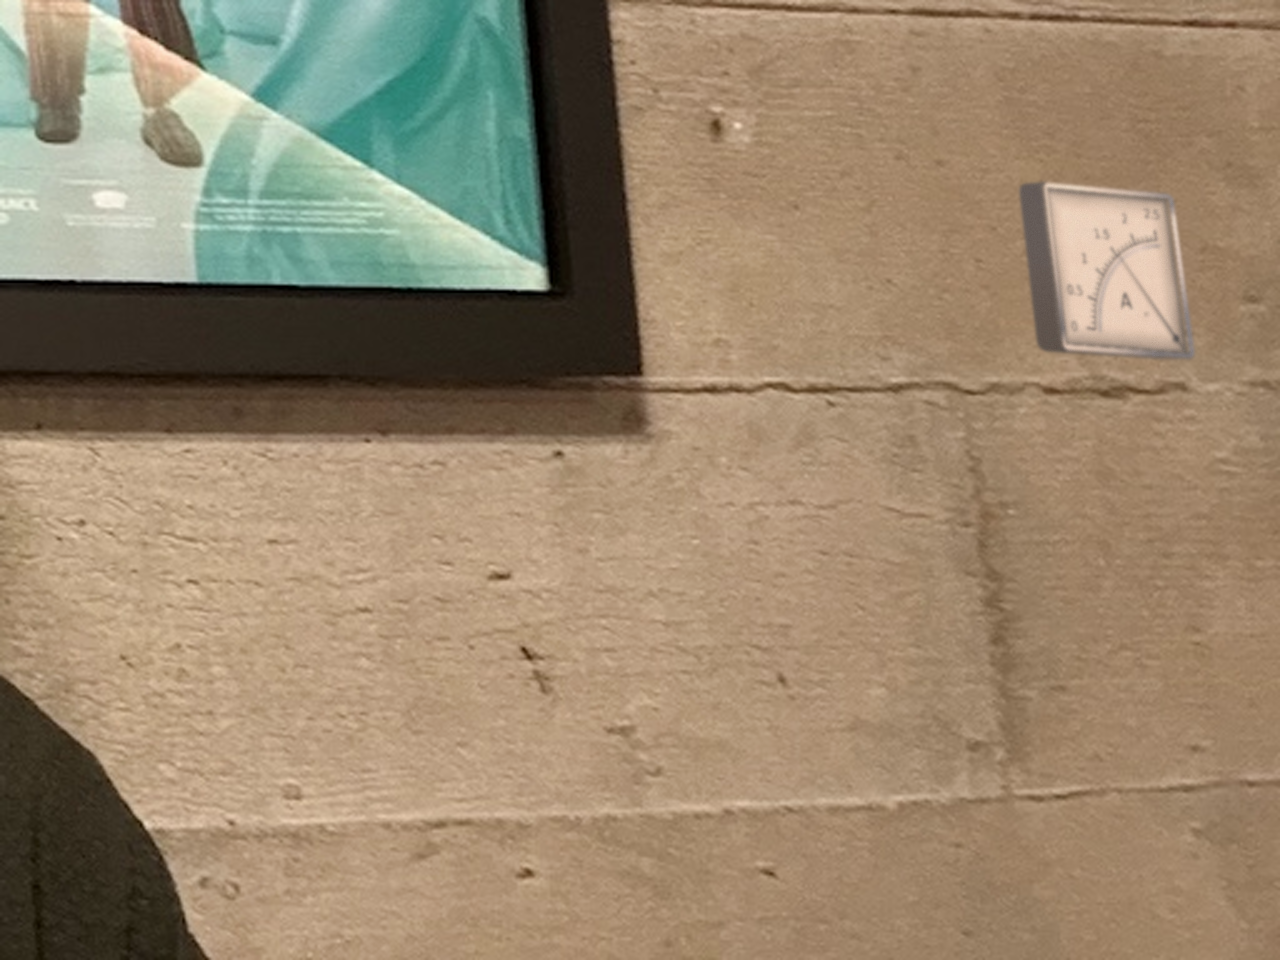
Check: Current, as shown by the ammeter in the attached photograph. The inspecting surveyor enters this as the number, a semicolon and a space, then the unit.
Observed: 1.5; A
